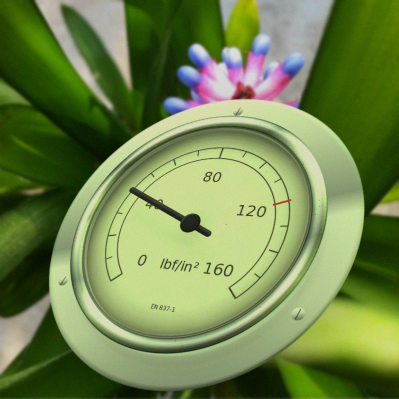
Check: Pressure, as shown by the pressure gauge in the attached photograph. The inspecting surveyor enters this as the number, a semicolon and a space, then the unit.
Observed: 40; psi
